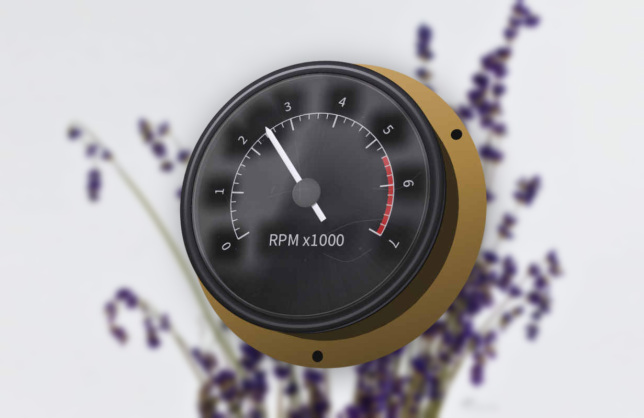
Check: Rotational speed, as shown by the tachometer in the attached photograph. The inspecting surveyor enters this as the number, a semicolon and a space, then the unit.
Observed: 2500; rpm
